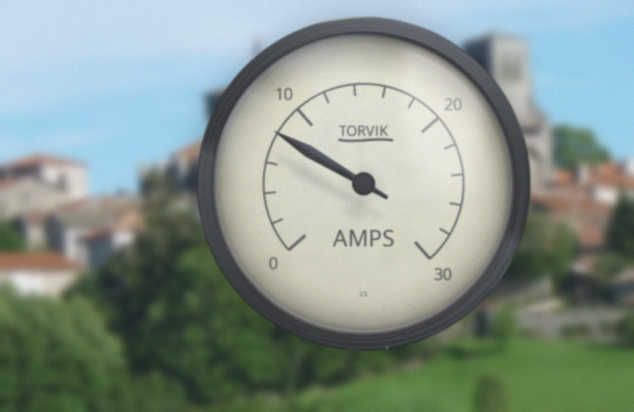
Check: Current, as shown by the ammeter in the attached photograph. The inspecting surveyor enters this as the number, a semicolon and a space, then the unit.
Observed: 8; A
